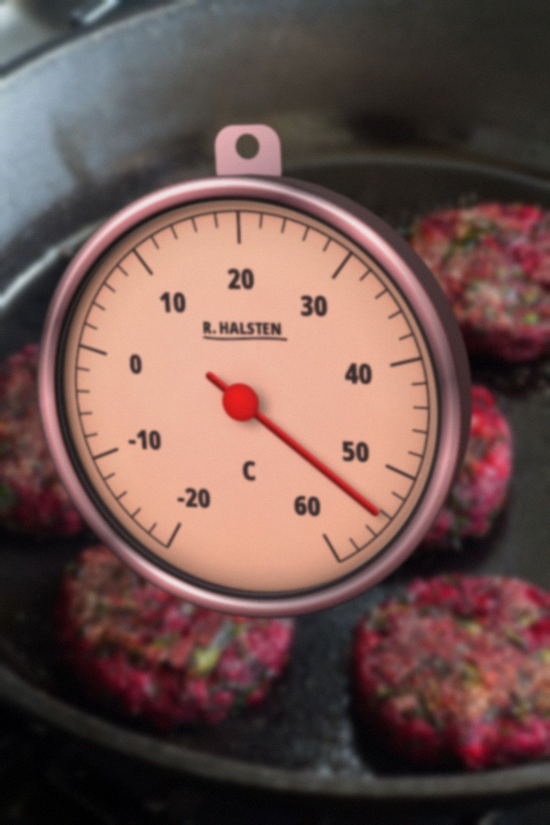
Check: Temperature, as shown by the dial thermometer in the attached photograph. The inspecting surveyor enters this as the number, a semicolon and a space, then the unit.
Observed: 54; °C
